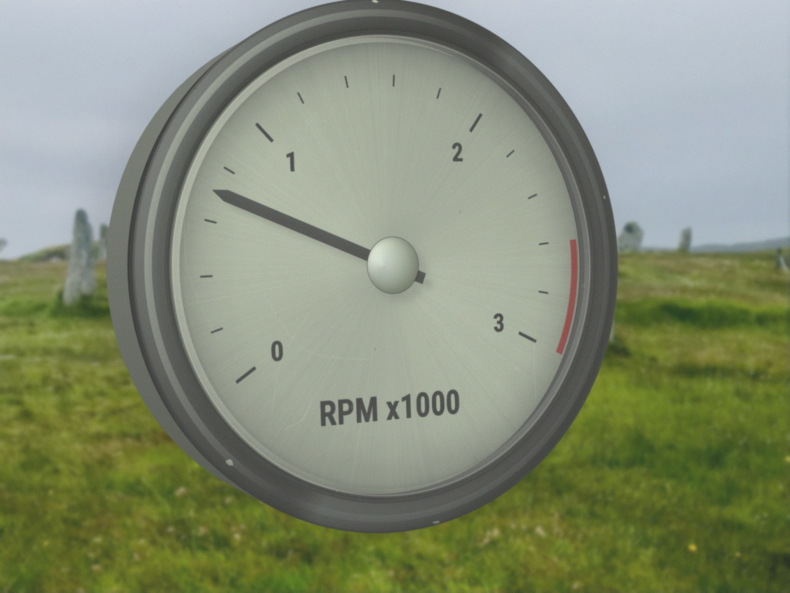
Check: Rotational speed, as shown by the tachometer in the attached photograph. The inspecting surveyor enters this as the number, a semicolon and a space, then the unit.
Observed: 700; rpm
